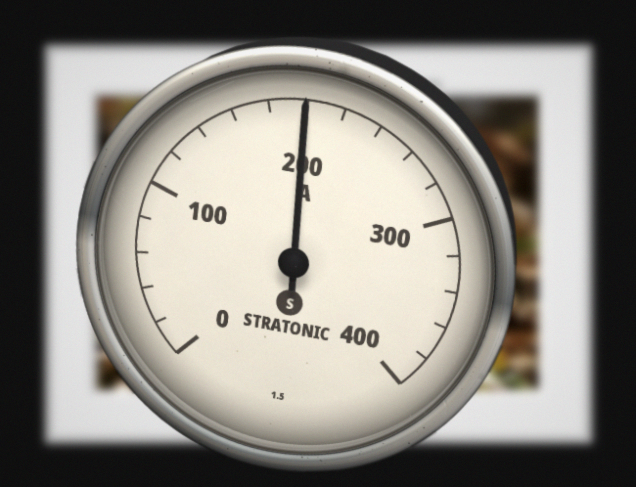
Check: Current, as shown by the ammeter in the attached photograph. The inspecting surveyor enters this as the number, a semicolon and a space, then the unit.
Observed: 200; A
